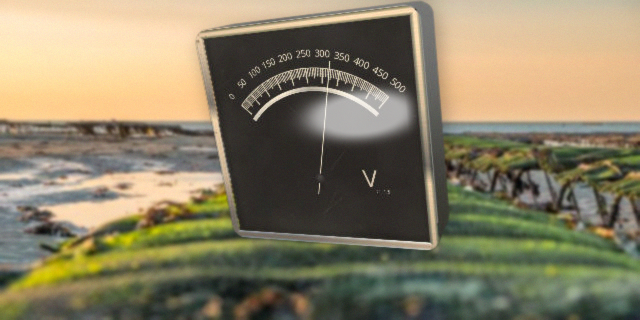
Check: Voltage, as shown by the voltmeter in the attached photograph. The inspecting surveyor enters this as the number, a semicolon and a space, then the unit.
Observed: 325; V
